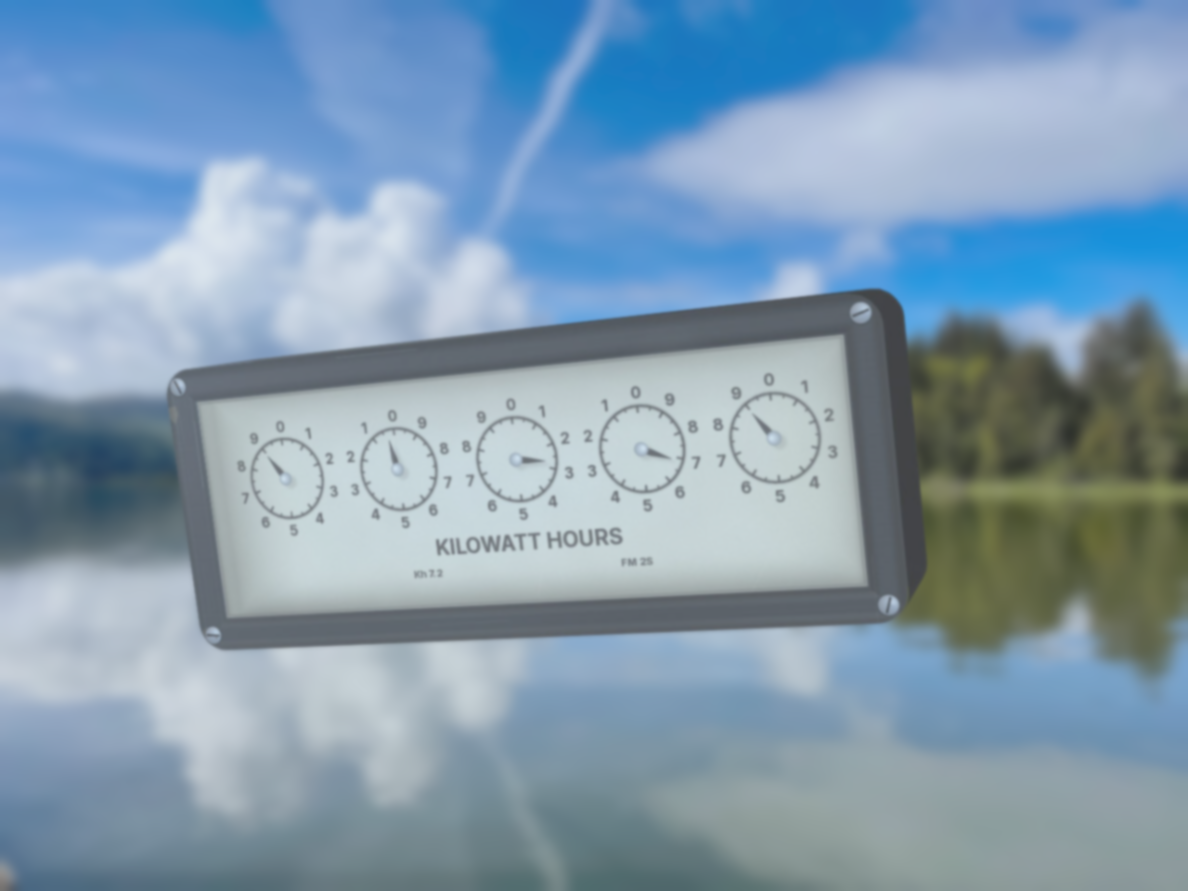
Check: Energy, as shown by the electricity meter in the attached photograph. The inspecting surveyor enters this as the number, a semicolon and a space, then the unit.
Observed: 90269; kWh
